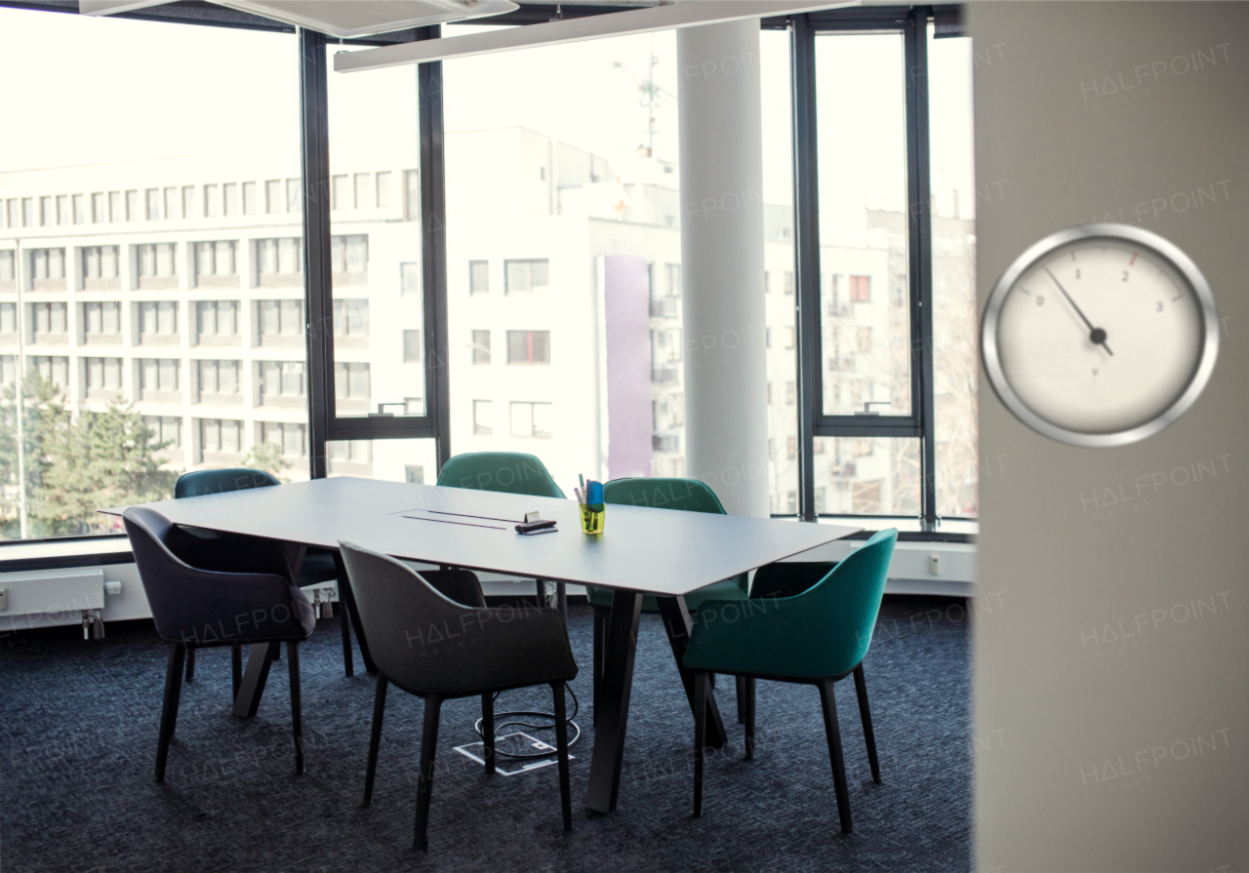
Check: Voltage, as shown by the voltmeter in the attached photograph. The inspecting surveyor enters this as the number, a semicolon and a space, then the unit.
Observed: 0.5; V
